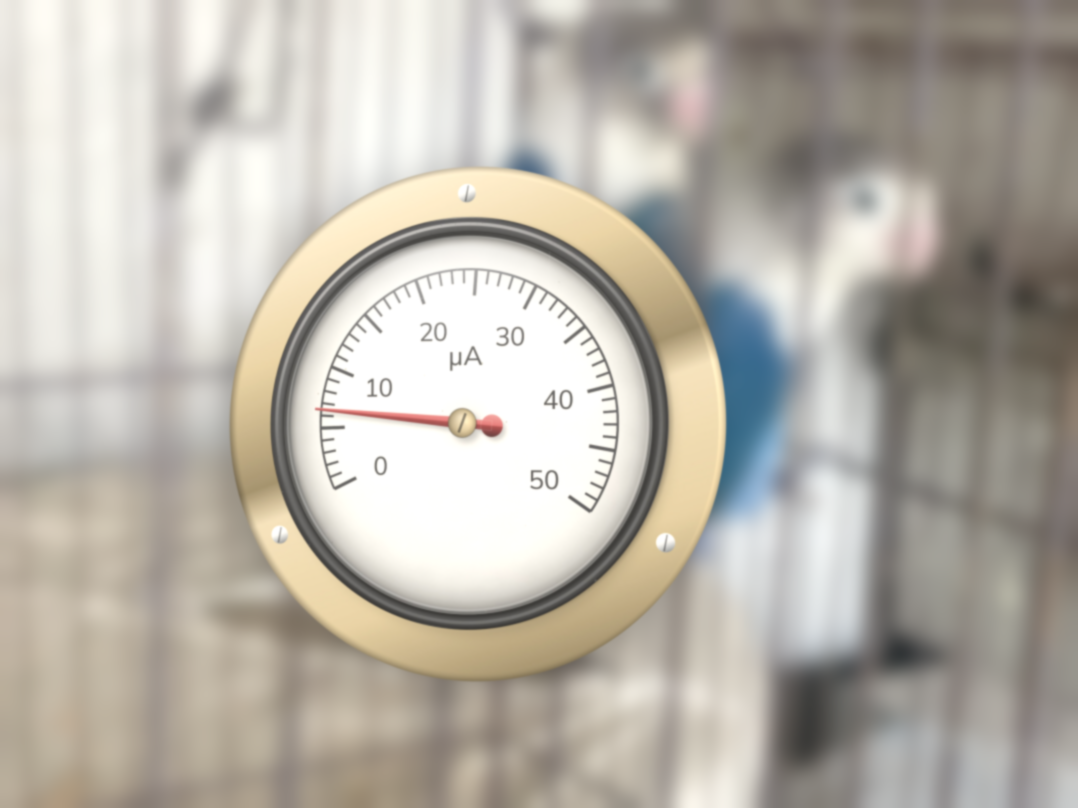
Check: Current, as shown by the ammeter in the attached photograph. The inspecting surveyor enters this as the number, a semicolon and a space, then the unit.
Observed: 6.5; µA
